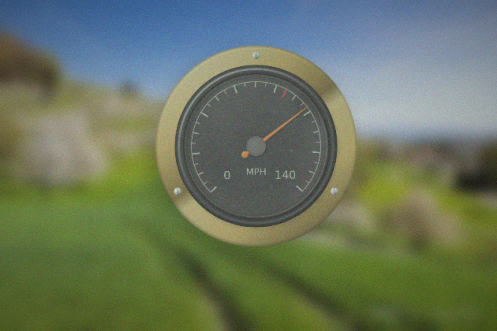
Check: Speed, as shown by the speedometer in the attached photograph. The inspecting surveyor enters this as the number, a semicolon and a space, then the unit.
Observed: 97.5; mph
